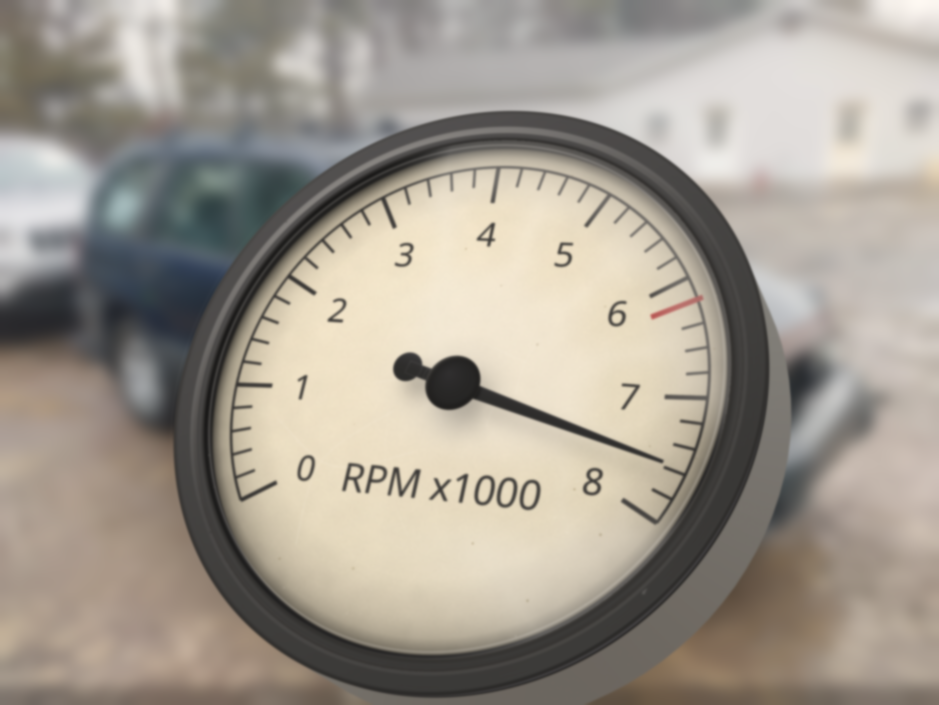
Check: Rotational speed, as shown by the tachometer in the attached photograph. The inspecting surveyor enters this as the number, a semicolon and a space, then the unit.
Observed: 7600; rpm
